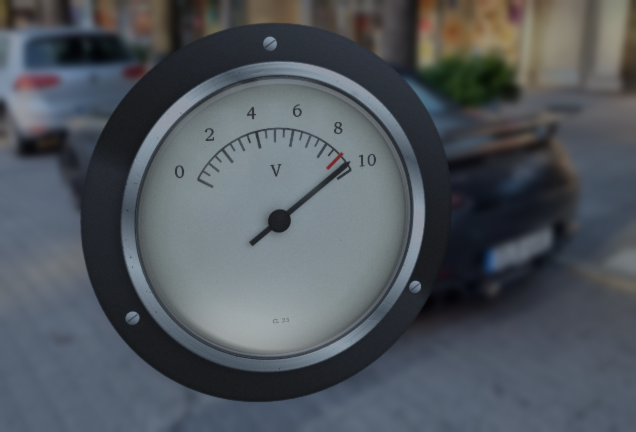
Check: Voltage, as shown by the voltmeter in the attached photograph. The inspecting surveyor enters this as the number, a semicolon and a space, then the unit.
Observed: 9.5; V
